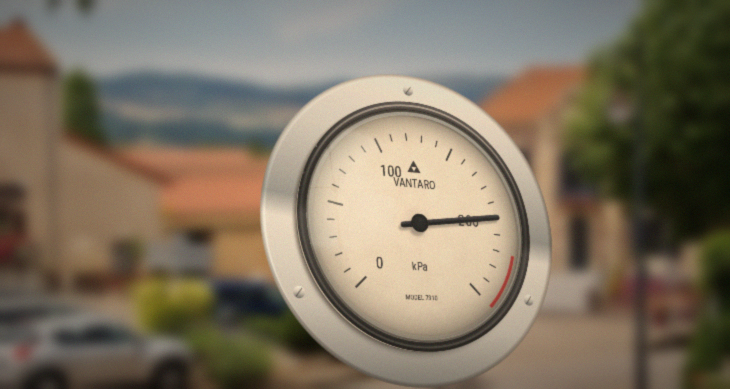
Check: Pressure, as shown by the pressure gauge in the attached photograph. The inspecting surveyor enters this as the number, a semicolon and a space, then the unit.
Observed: 200; kPa
